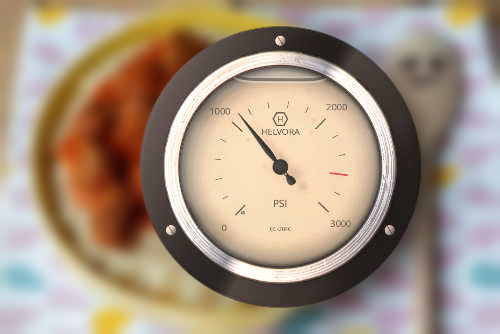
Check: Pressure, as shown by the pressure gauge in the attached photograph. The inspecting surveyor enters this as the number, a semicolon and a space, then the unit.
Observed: 1100; psi
